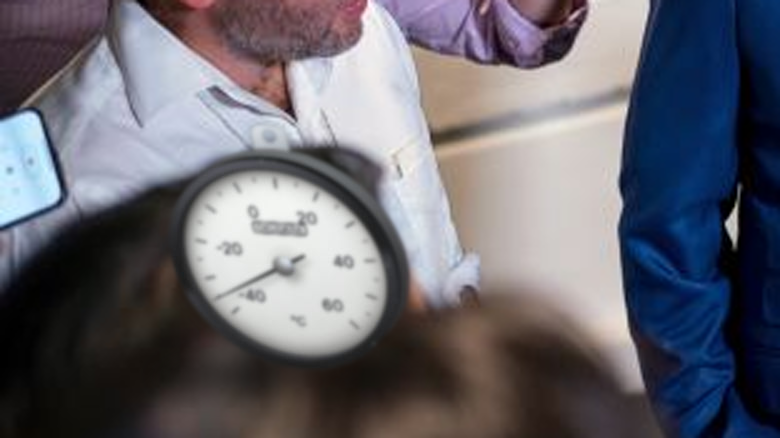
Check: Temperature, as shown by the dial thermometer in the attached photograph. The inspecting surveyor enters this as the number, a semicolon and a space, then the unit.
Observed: -35; °C
